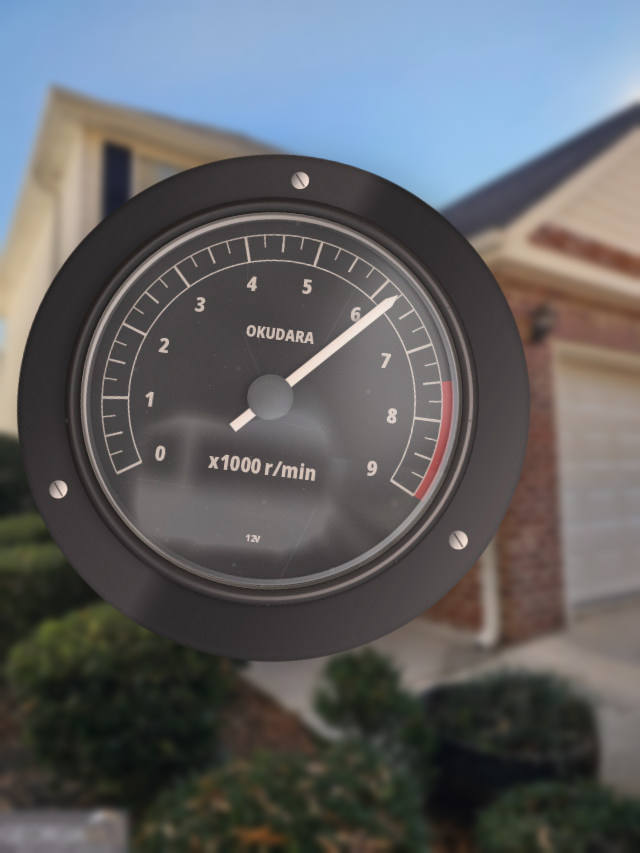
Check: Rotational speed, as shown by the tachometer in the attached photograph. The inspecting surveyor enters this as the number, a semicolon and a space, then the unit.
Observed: 6250; rpm
